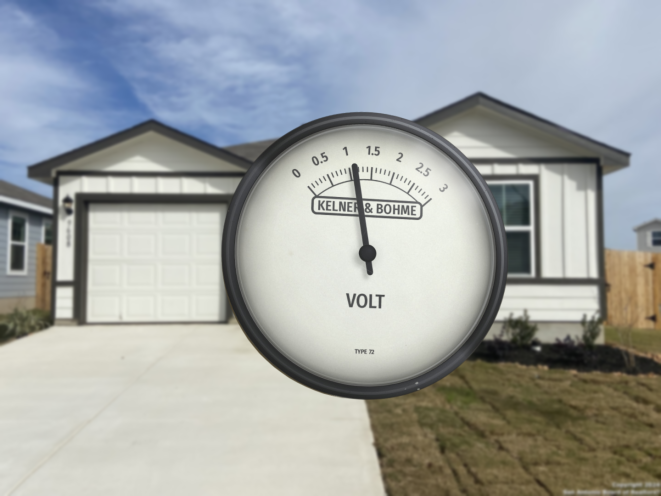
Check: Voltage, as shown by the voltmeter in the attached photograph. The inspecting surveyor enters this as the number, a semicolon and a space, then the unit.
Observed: 1.1; V
